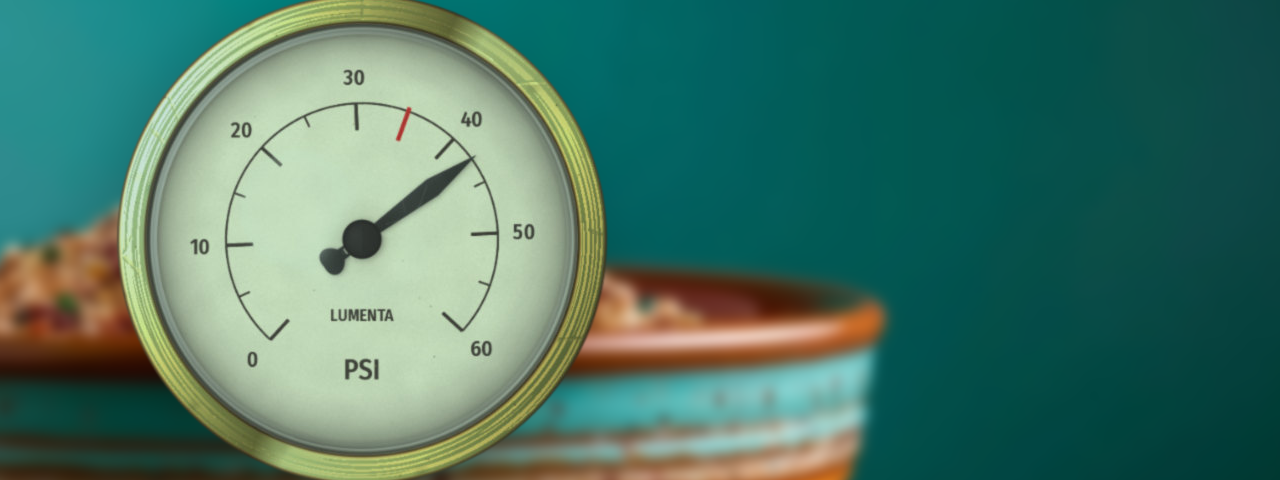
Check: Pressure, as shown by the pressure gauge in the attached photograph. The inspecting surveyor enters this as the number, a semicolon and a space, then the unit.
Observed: 42.5; psi
